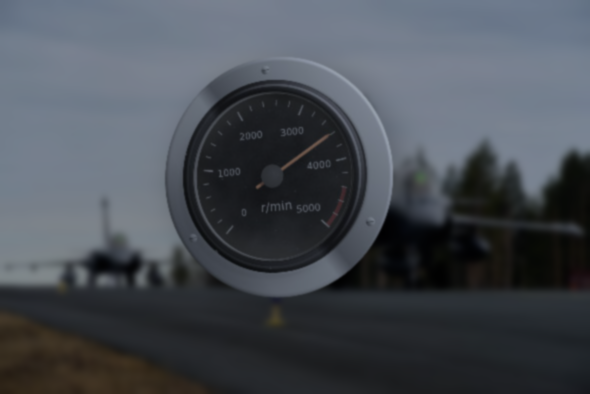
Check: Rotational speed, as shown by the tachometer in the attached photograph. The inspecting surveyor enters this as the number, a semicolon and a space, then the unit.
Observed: 3600; rpm
